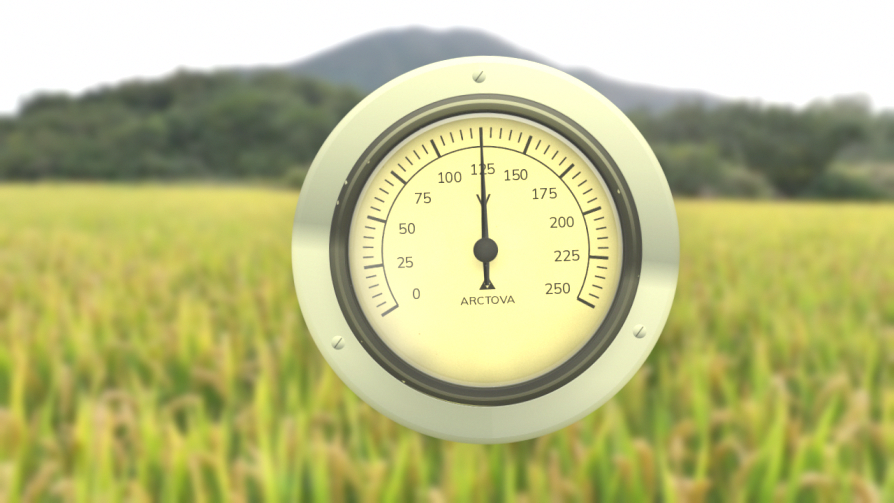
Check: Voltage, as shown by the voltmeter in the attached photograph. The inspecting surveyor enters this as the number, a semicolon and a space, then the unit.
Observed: 125; V
